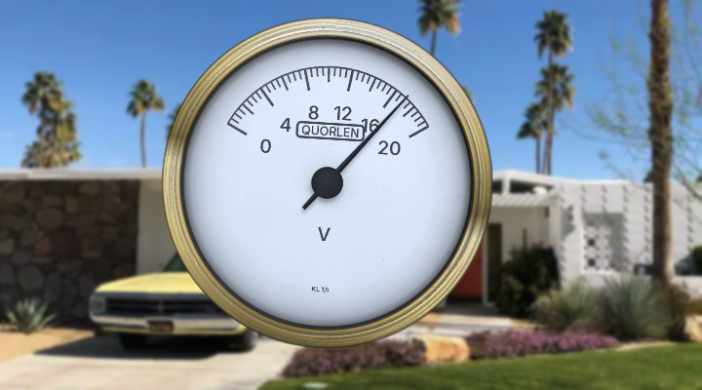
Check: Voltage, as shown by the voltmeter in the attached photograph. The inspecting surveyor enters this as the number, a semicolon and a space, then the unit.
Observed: 17; V
